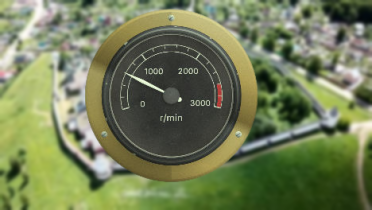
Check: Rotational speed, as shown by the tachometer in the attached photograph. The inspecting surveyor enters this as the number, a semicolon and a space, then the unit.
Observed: 600; rpm
